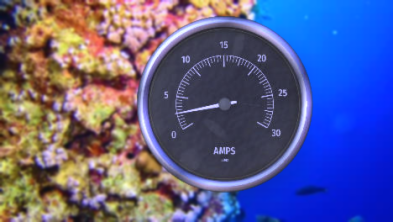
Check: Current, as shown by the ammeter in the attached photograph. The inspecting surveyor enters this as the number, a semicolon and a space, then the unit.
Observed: 2.5; A
